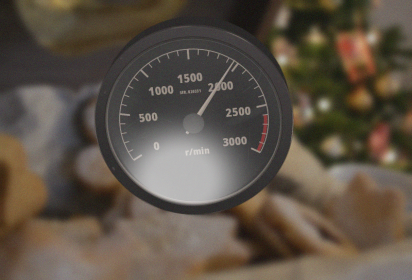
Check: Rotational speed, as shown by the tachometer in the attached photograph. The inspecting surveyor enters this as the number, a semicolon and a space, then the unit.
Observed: 1950; rpm
